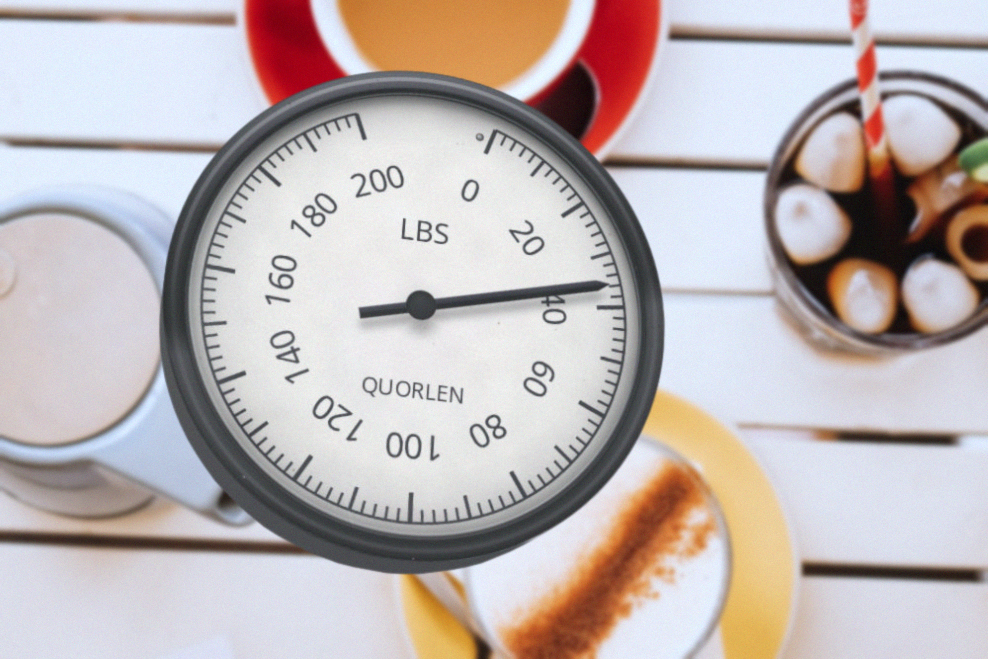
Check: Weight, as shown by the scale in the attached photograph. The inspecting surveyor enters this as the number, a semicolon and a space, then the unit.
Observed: 36; lb
